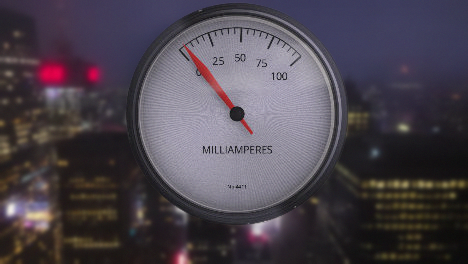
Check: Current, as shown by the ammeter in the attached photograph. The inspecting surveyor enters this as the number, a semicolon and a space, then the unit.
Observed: 5; mA
